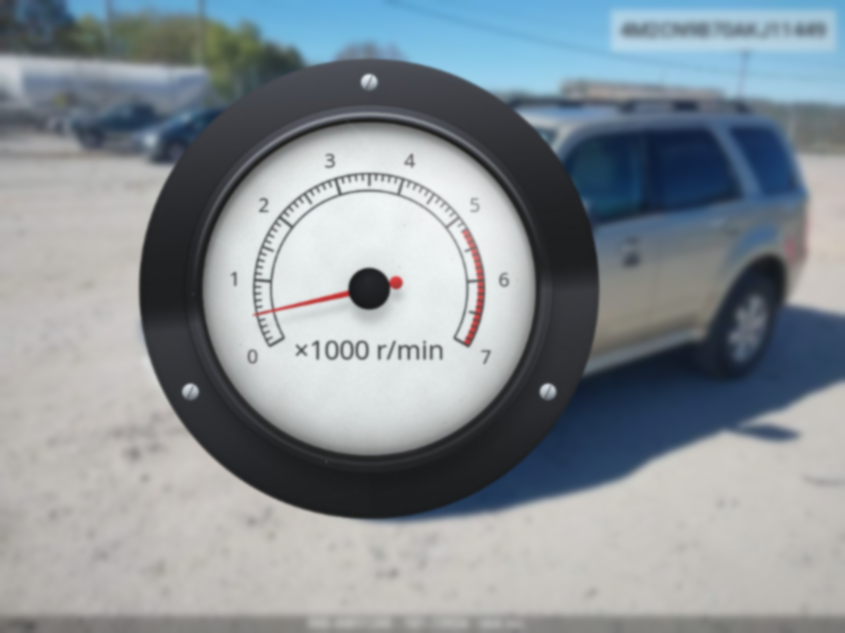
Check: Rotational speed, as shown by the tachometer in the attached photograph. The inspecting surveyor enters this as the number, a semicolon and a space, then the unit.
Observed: 500; rpm
